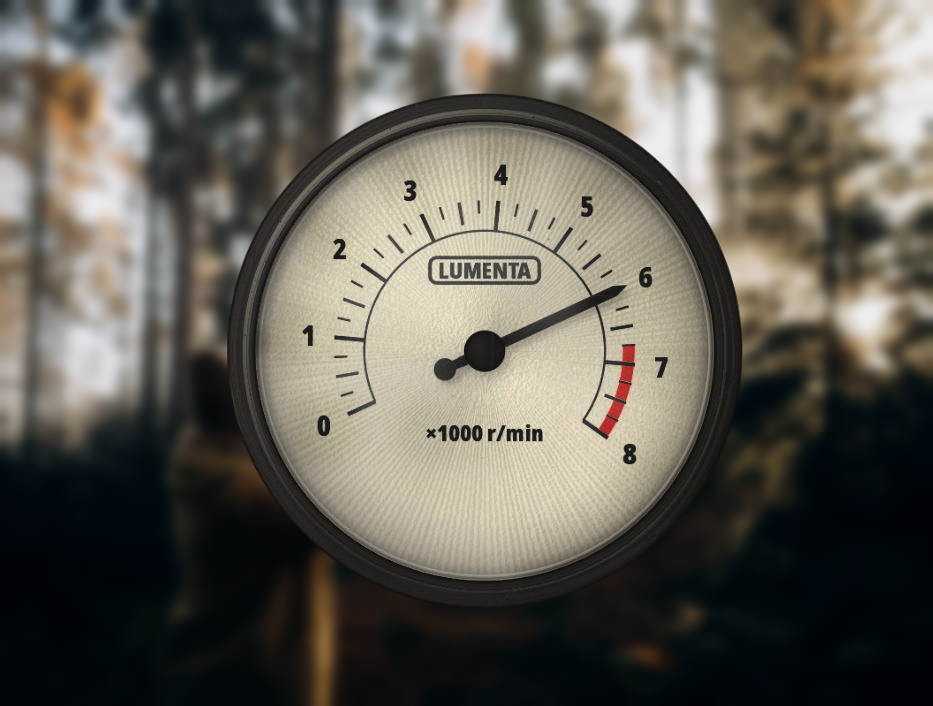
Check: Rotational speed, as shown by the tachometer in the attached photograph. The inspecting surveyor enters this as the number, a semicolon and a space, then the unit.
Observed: 6000; rpm
